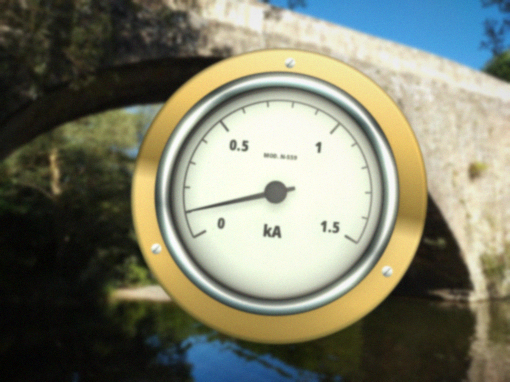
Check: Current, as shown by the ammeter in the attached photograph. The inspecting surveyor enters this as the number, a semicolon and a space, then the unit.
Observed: 0.1; kA
